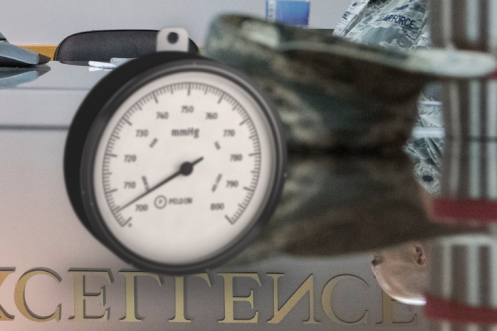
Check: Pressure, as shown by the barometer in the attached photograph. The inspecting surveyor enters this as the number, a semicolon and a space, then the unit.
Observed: 705; mmHg
